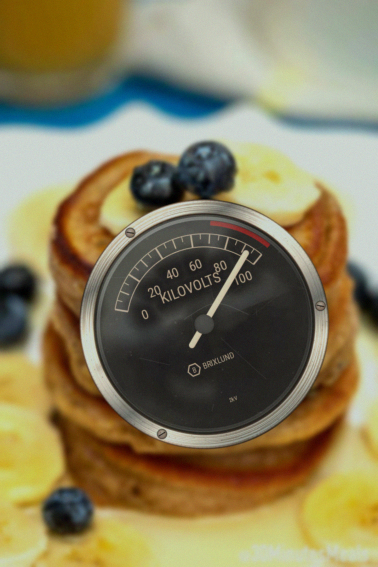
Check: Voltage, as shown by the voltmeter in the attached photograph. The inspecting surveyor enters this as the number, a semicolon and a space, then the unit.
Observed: 92.5; kV
